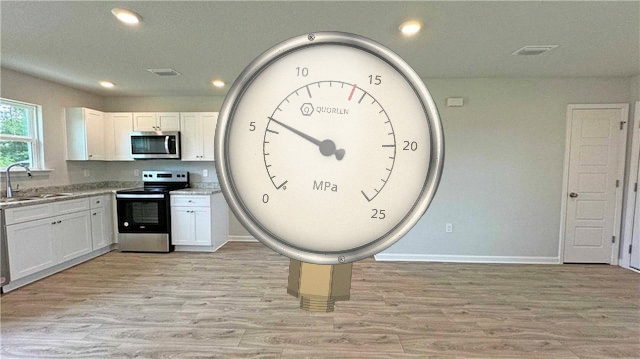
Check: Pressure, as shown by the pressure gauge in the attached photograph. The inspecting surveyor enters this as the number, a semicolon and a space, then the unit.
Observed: 6; MPa
